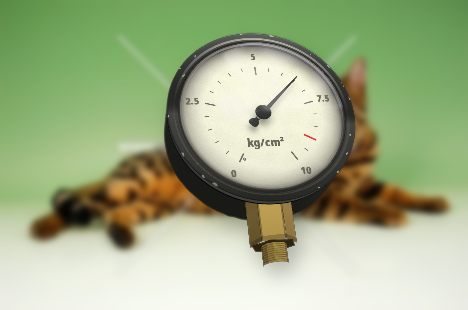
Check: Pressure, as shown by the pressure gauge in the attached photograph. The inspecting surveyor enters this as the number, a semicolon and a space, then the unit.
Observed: 6.5; kg/cm²
